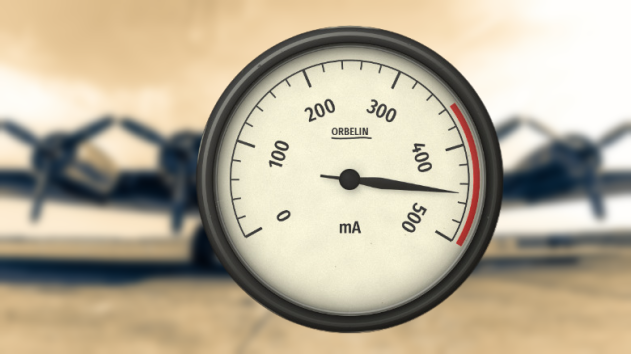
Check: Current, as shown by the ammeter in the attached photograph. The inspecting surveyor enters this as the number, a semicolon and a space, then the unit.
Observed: 450; mA
